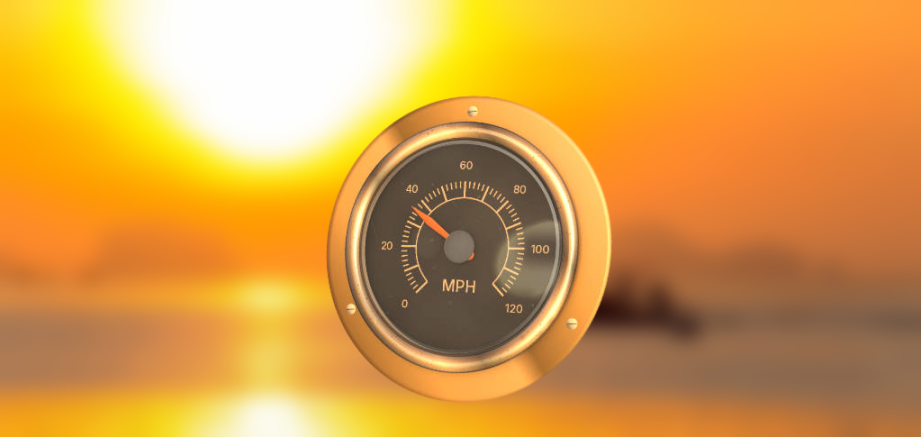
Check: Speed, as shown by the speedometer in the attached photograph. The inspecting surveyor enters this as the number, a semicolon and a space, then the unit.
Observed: 36; mph
